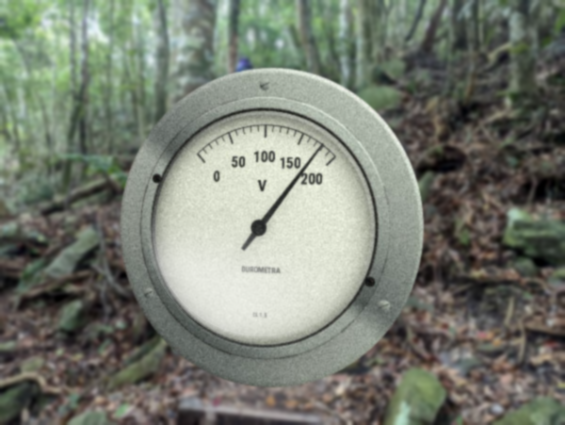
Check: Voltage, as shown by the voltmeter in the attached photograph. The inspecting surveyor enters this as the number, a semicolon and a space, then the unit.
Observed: 180; V
